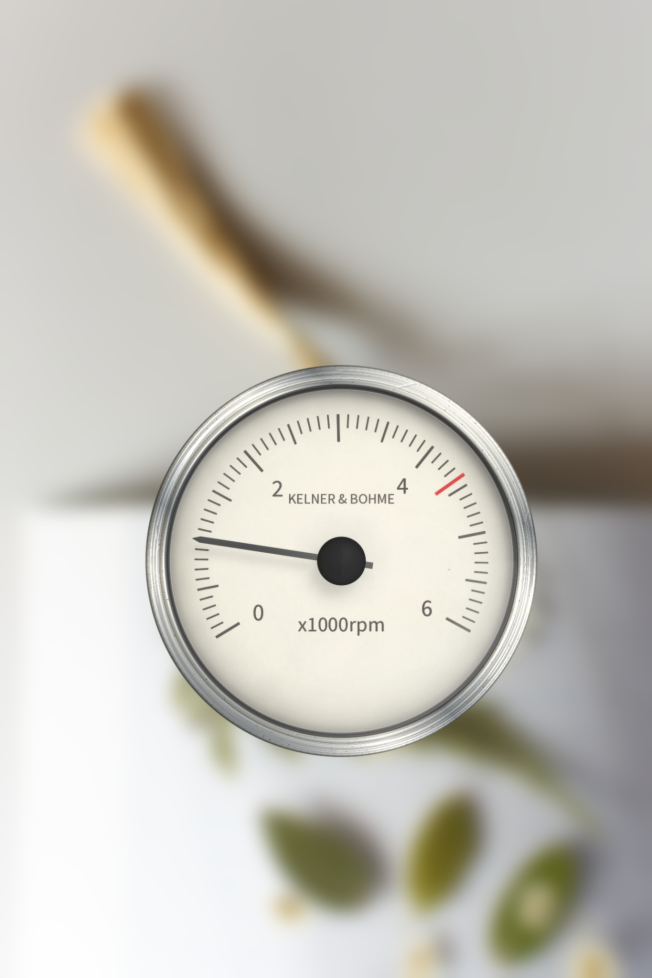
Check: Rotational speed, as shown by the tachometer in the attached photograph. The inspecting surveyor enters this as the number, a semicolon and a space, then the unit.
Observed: 1000; rpm
